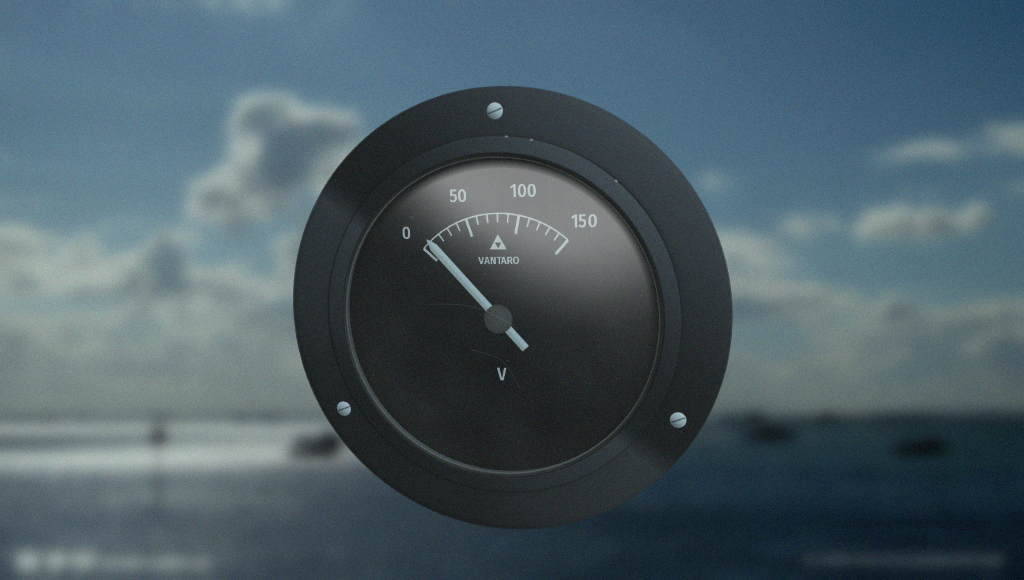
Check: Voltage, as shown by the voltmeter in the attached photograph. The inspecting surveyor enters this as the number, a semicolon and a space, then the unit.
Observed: 10; V
